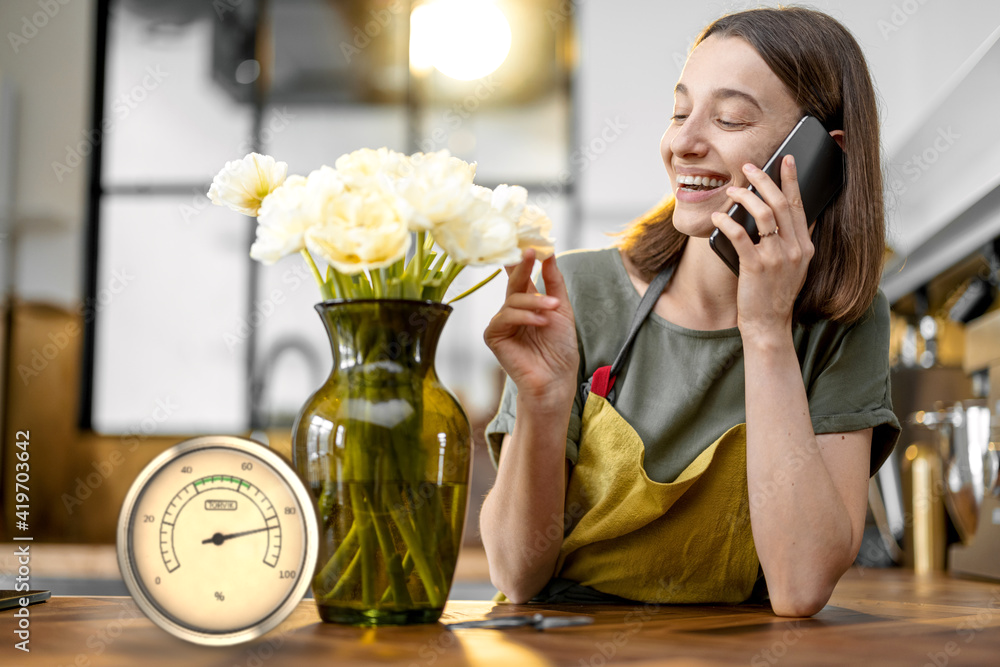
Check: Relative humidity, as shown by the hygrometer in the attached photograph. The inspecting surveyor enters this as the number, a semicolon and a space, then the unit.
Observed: 84; %
